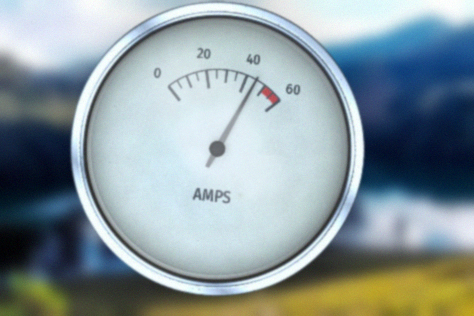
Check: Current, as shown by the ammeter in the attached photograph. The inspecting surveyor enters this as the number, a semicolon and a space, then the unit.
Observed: 45; A
